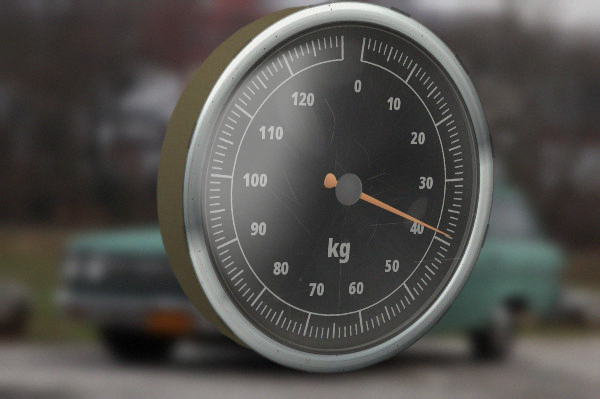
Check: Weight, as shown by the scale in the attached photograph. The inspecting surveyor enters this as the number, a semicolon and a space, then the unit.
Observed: 39; kg
